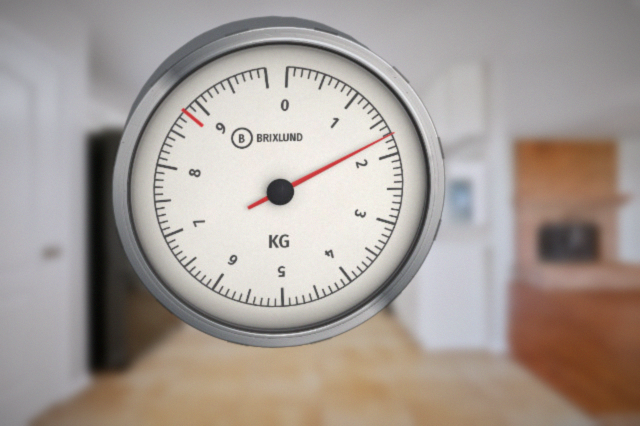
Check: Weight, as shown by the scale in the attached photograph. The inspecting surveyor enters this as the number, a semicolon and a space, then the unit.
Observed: 1.7; kg
